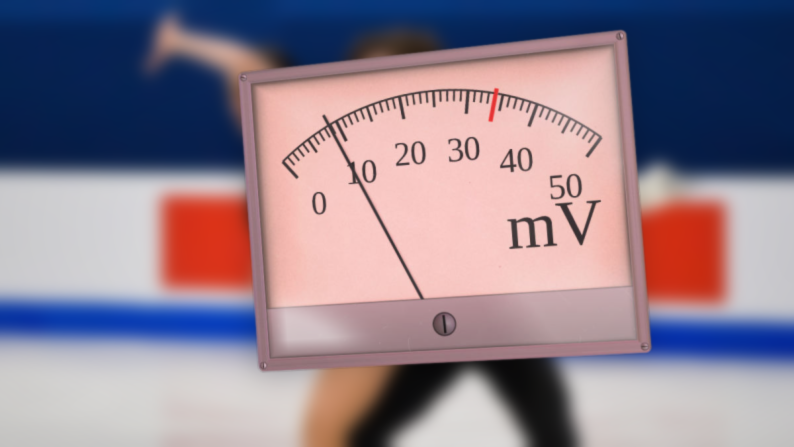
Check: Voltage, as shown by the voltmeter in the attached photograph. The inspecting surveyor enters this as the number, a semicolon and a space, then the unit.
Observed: 9; mV
